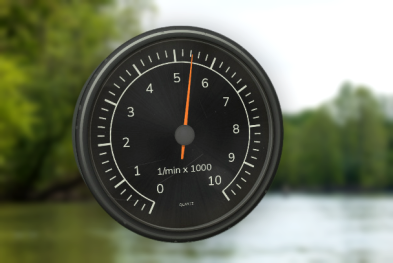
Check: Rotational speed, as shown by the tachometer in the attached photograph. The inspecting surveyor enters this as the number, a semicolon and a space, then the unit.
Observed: 5400; rpm
